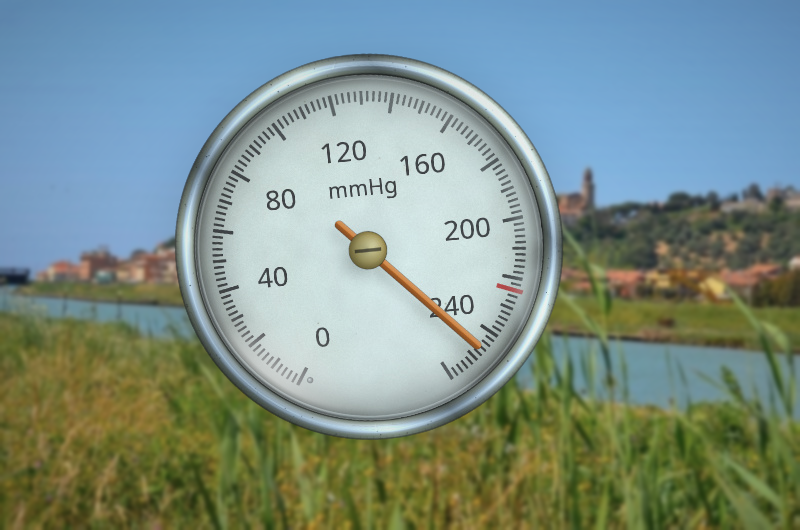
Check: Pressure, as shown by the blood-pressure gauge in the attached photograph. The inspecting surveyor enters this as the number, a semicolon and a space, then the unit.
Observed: 246; mmHg
